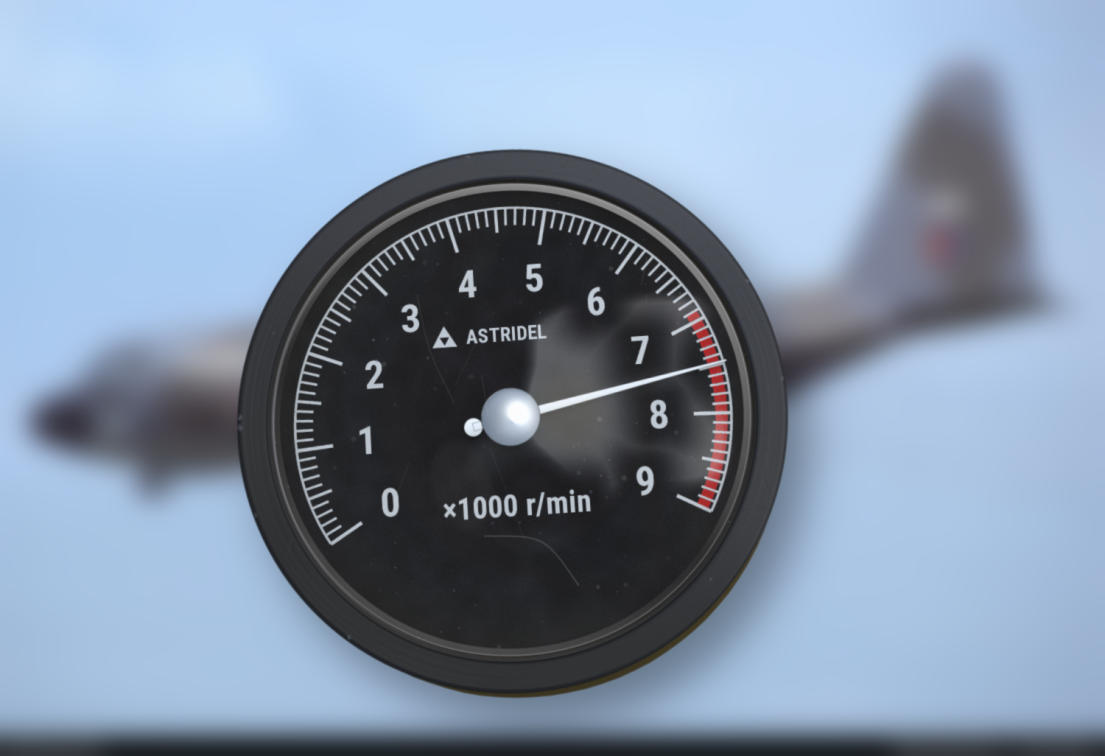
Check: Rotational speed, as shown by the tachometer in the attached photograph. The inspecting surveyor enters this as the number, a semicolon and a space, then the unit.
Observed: 7500; rpm
